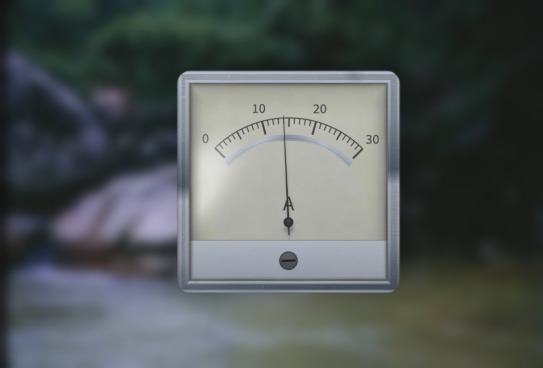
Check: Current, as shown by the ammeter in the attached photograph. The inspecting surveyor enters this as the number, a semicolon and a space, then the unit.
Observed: 14; A
